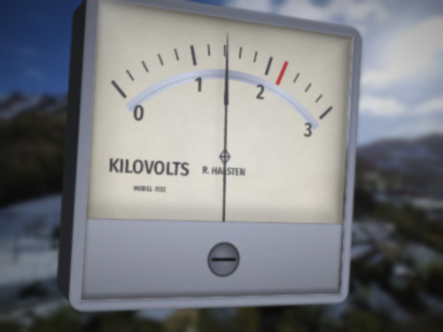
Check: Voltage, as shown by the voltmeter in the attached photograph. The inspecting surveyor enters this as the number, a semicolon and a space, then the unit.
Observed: 1.4; kV
